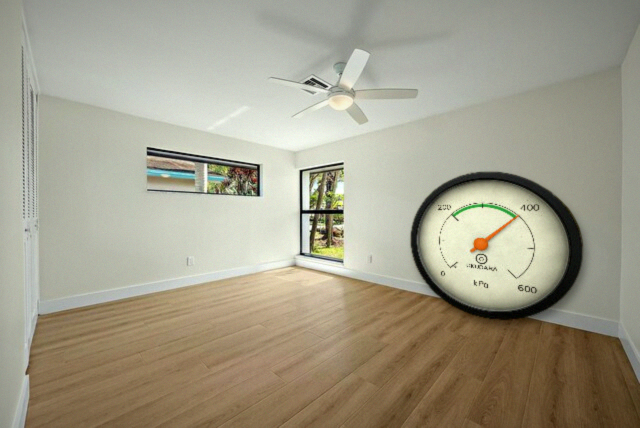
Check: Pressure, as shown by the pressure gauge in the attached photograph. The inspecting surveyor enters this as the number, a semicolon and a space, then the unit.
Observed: 400; kPa
